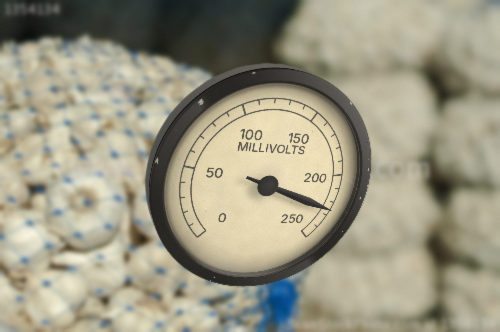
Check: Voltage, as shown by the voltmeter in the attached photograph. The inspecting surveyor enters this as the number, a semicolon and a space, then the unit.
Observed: 225; mV
